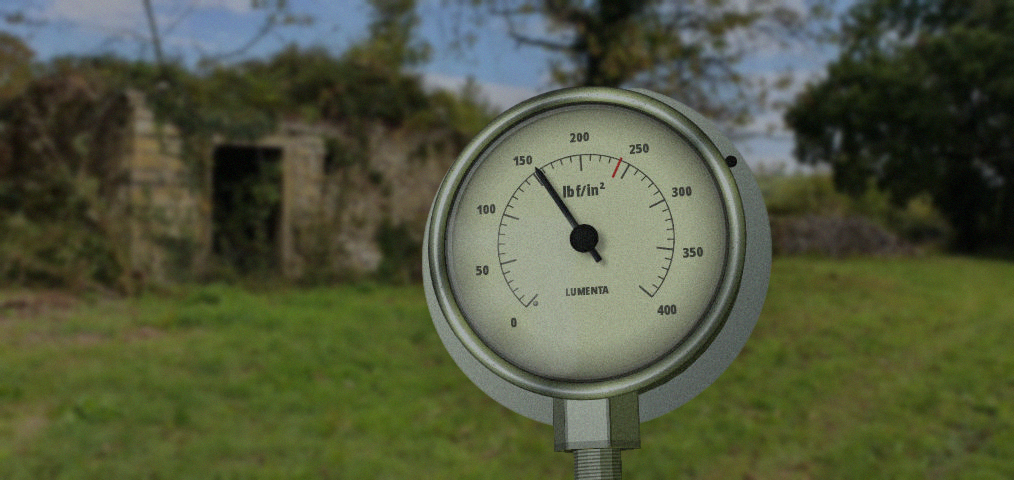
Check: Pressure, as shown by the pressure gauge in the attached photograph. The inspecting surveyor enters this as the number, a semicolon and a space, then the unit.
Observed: 155; psi
